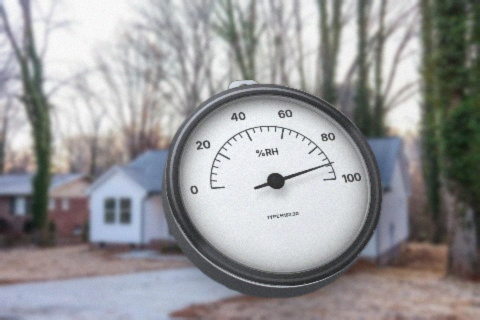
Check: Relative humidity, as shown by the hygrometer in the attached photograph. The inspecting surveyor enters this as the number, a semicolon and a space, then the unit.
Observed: 92; %
